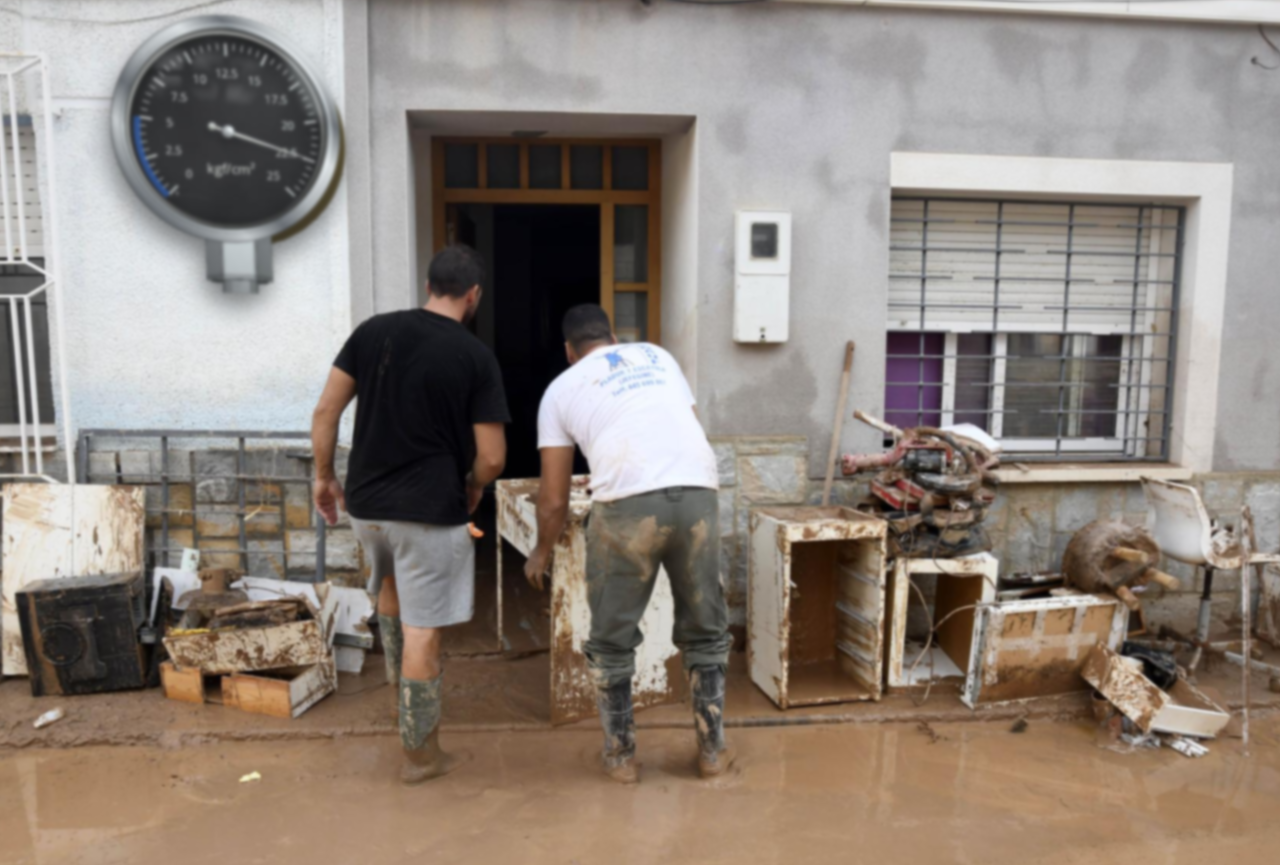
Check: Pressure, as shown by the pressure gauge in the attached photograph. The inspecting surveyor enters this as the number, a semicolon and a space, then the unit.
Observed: 22.5; kg/cm²
